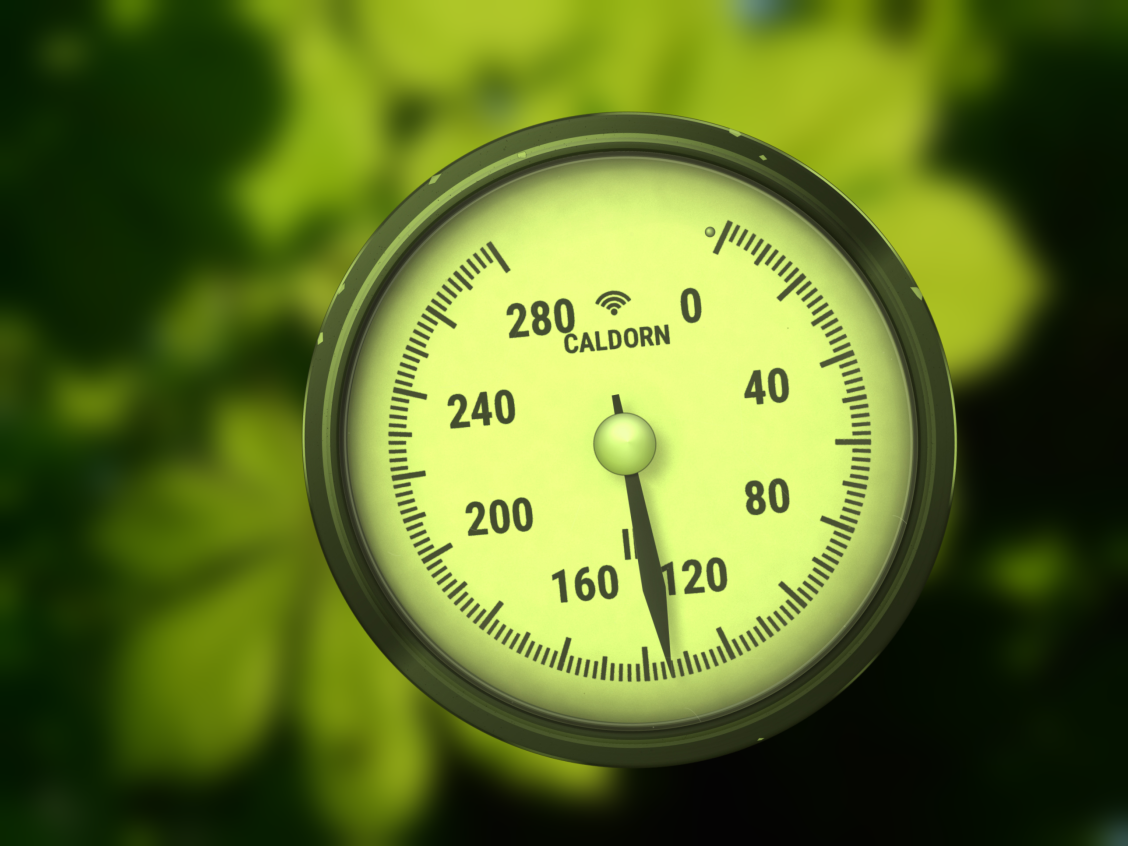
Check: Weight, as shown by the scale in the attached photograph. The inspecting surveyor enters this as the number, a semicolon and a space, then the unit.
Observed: 134; lb
